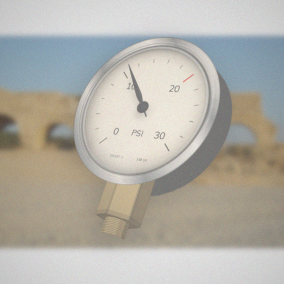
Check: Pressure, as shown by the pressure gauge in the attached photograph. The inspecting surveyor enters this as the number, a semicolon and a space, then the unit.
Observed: 11; psi
